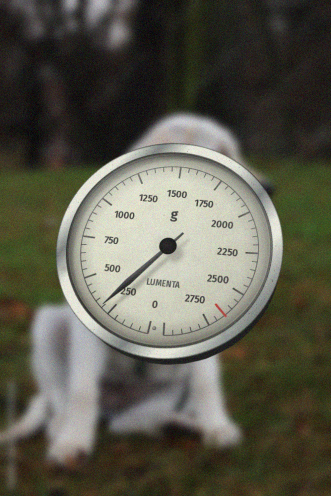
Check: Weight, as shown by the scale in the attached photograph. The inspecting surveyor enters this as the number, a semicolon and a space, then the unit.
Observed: 300; g
